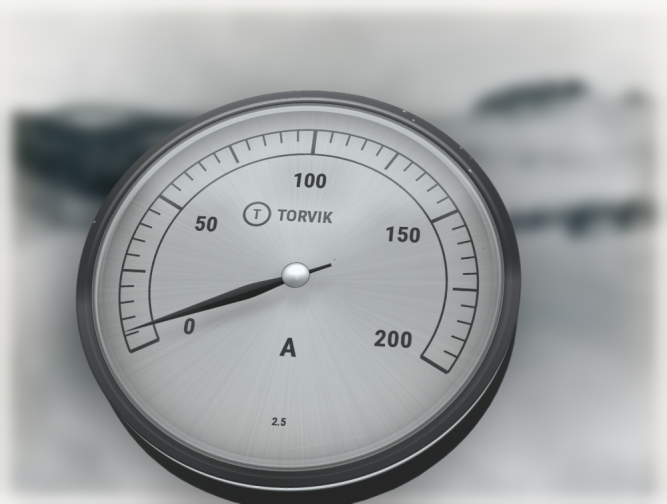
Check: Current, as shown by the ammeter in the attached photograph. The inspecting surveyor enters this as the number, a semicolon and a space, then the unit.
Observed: 5; A
